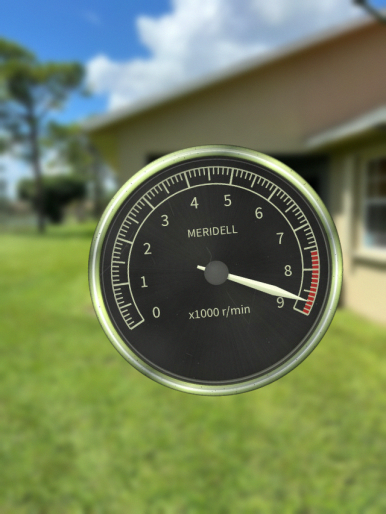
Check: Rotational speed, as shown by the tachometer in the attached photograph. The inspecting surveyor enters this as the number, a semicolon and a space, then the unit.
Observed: 8700; rpm
